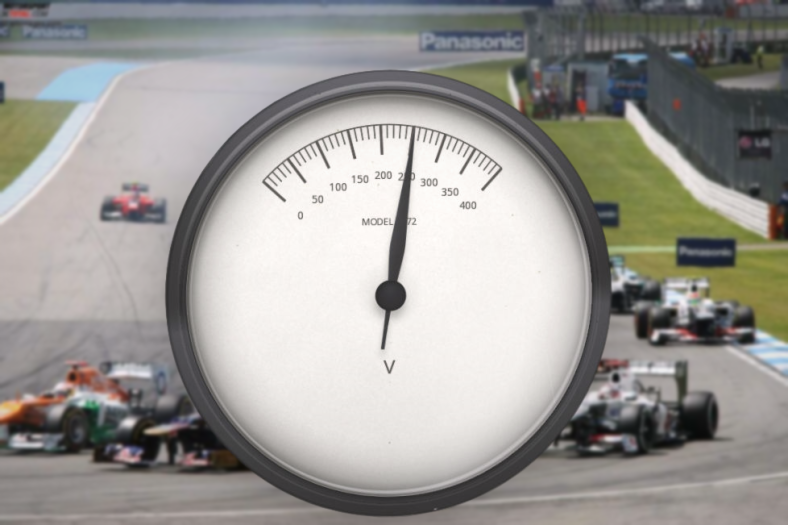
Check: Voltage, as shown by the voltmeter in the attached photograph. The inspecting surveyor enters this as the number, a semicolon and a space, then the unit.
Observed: 250; V
